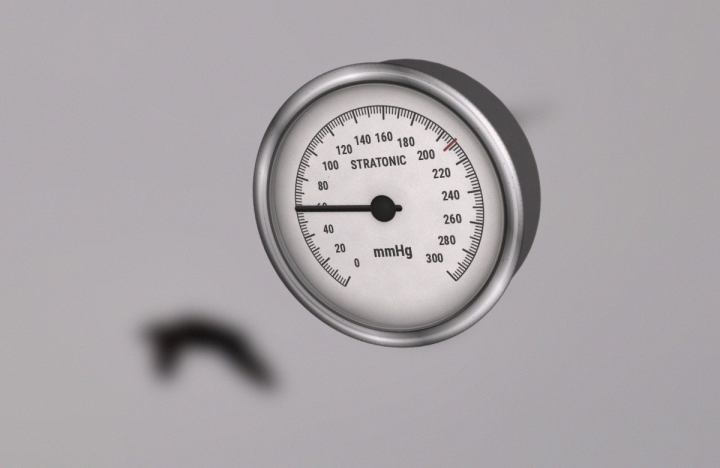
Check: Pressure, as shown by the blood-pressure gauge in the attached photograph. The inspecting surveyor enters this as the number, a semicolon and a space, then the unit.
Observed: 60; mmHg
